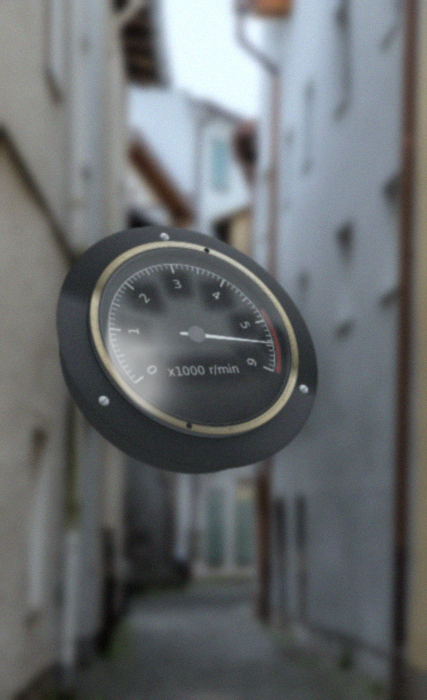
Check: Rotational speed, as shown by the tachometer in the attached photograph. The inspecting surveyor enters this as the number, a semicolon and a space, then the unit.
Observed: 5500; rpm
